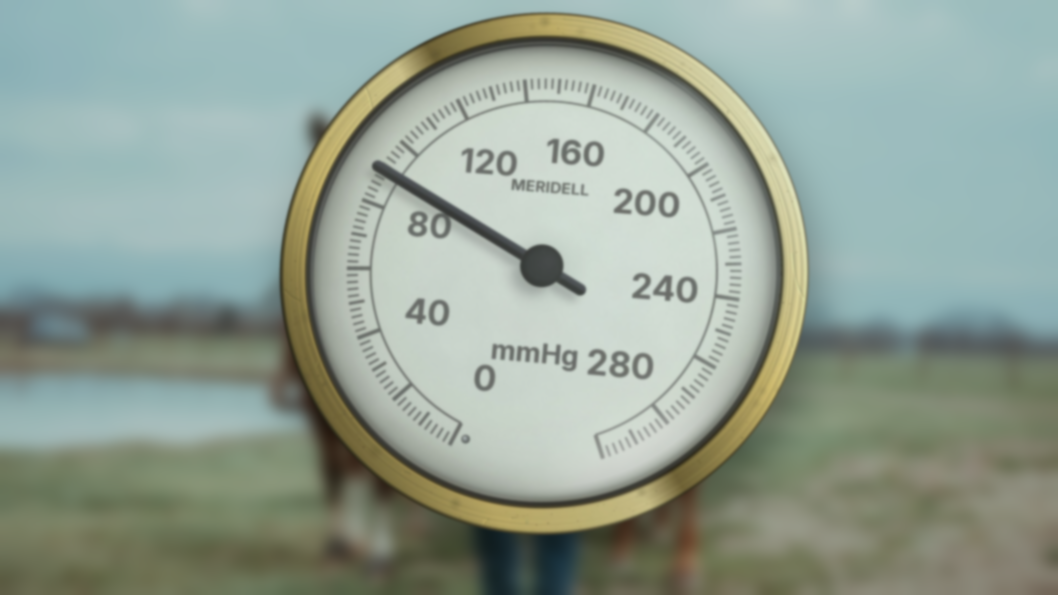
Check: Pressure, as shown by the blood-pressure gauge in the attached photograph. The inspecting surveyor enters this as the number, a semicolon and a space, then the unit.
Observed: 90; mmHg
